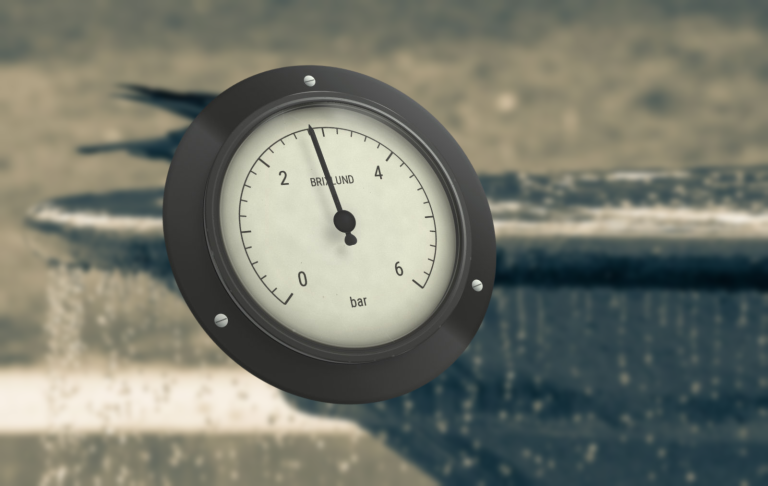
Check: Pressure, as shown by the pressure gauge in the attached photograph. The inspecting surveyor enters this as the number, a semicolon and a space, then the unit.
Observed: 2.8; bar
